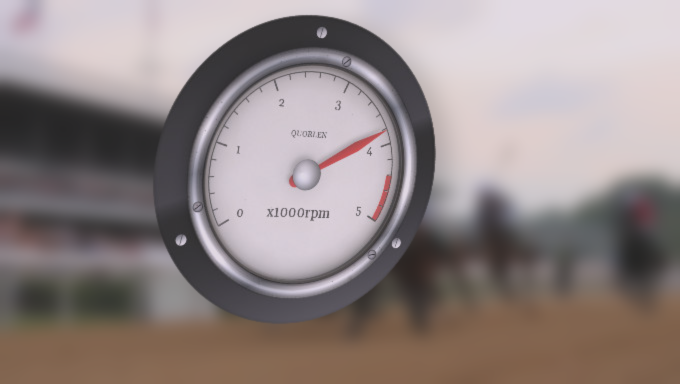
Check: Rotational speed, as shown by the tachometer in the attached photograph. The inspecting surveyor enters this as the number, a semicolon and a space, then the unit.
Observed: 3800; rpm
